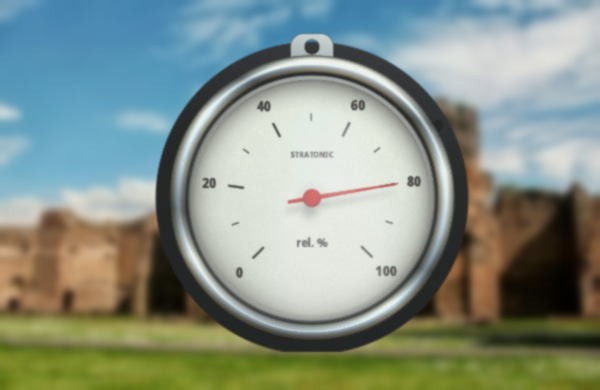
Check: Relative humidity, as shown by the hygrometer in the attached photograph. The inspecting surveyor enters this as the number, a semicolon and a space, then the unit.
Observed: 80; %
